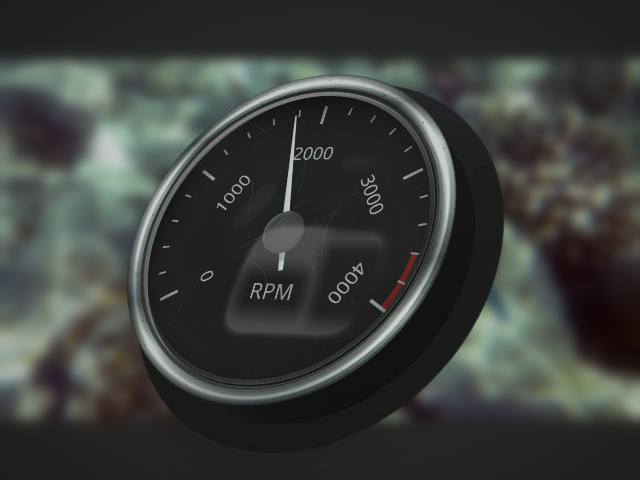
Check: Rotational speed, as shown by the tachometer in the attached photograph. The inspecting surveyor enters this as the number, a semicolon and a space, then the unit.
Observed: 1800; rpm
